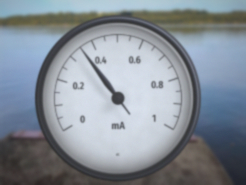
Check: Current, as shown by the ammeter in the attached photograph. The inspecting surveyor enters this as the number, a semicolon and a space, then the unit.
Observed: 0.35; mA
